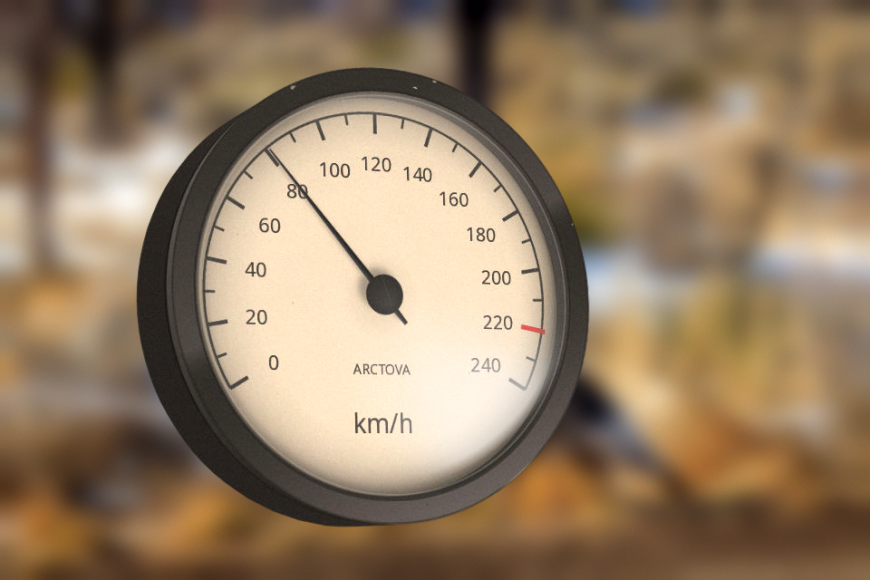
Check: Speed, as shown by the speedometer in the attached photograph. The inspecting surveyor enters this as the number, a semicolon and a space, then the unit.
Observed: 80; km/h
